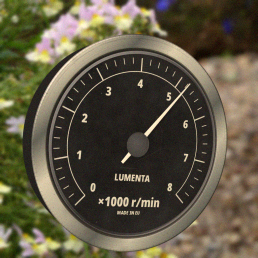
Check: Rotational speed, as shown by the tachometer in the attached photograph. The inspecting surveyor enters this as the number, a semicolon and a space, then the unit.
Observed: 5200; rpm
